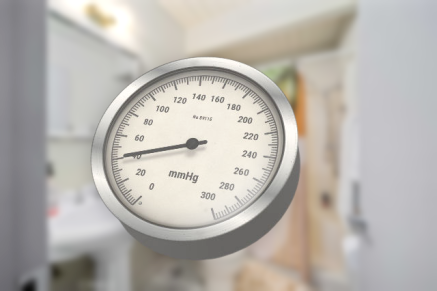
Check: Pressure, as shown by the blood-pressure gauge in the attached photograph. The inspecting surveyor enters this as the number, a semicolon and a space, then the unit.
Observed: 40; mmHg
